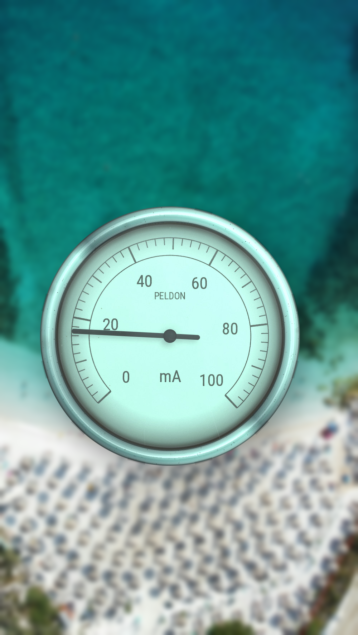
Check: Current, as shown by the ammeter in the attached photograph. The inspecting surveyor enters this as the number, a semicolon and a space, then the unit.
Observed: 17; mA
